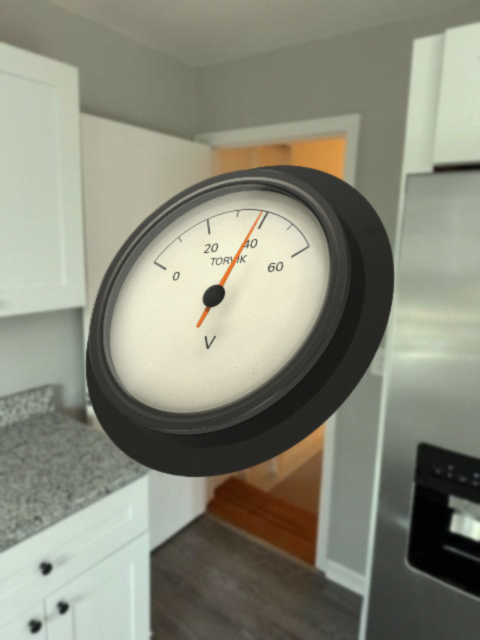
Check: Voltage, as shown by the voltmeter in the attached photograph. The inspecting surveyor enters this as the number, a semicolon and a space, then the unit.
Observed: 40; V
